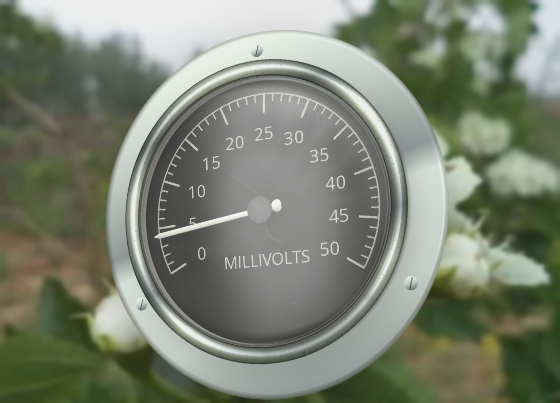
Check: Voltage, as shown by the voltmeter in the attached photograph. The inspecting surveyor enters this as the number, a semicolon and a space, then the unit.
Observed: 4; mV
